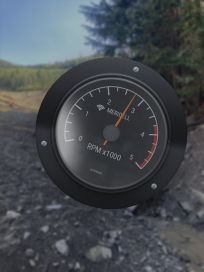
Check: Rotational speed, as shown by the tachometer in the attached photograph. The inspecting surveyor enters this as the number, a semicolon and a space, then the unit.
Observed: 2750; rpm
